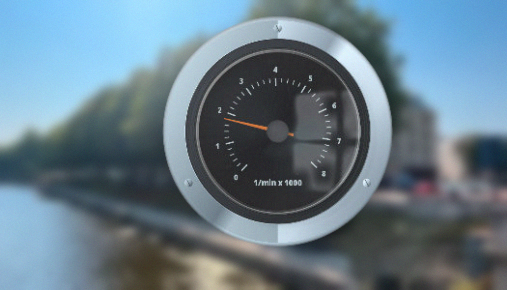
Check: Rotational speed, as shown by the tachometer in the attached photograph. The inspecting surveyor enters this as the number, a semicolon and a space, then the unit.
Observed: 1800; rpm
